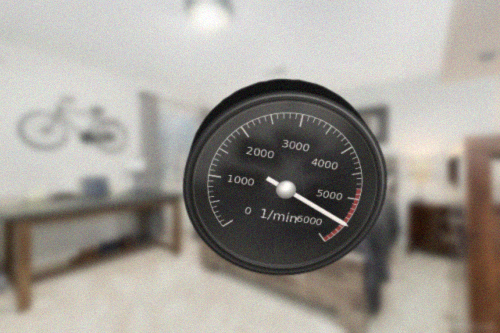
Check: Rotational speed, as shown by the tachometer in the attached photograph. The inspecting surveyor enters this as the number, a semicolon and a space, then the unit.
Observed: 5500; rpm
